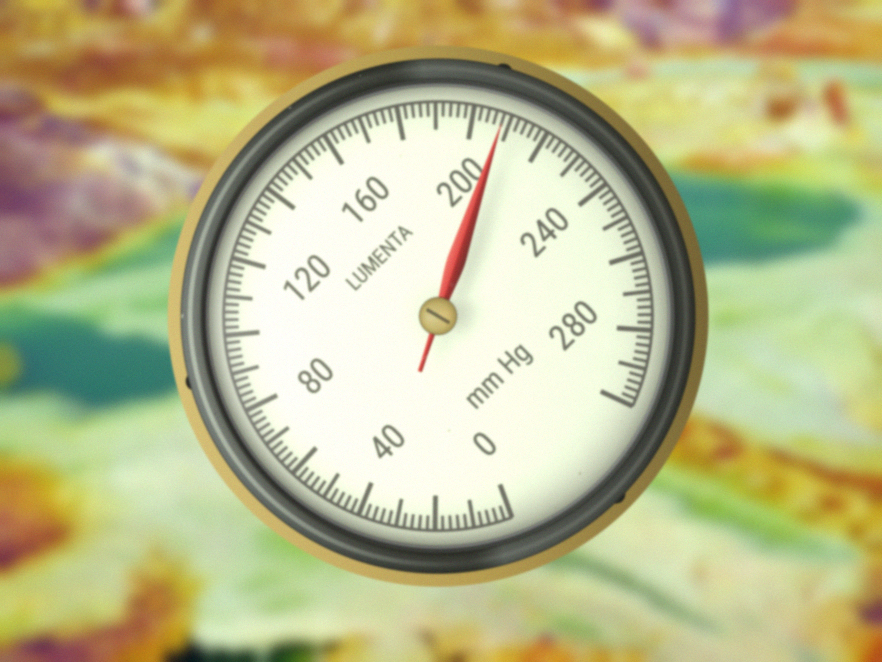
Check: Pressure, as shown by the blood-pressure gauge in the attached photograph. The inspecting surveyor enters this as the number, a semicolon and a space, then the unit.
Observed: 208; mmHg
